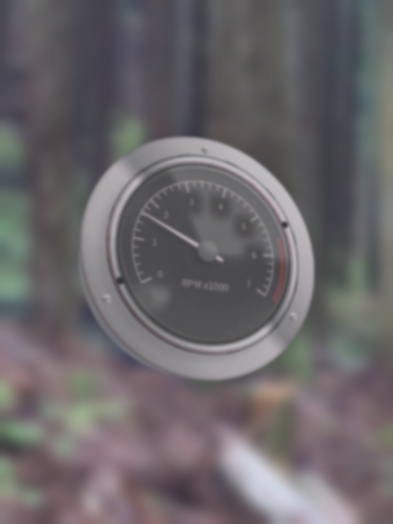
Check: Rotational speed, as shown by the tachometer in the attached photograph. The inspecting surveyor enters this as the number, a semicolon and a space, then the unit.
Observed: 1600; rpm
